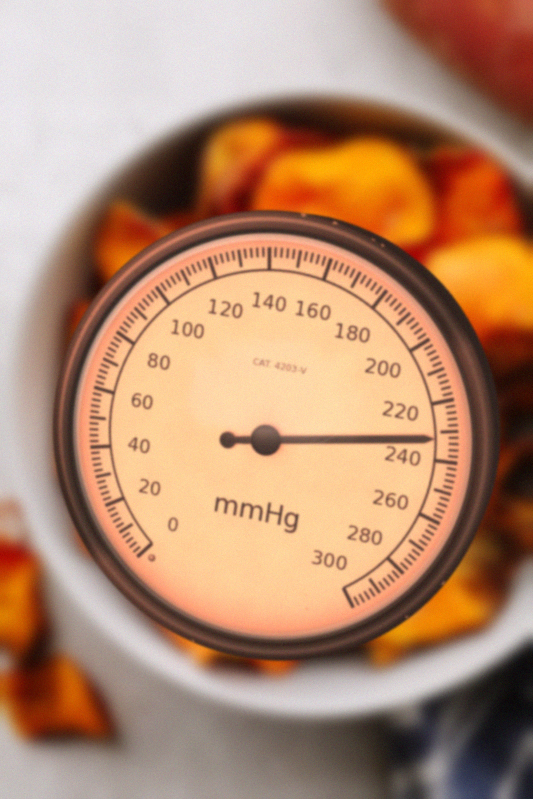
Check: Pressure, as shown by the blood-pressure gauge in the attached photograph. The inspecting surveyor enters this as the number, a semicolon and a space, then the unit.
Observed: 232; mmHg
